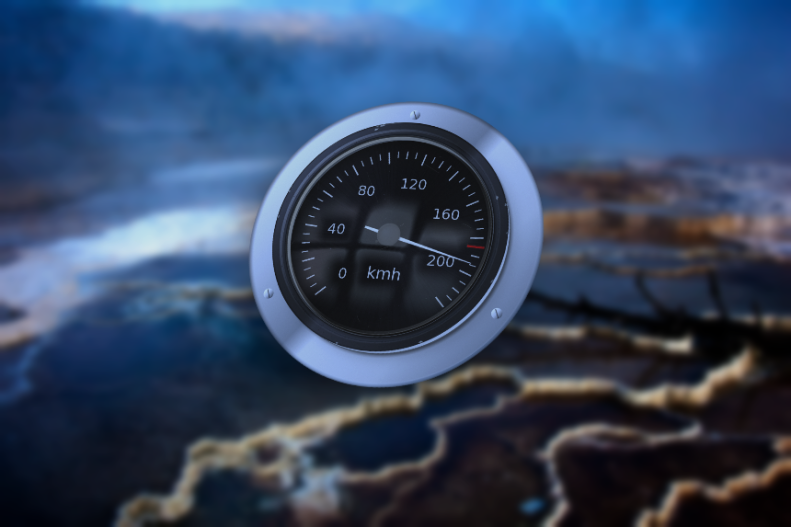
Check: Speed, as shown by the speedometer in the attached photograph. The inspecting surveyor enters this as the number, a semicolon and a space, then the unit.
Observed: 195; km/h
